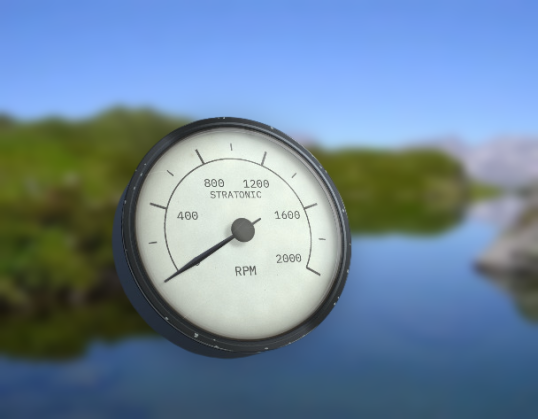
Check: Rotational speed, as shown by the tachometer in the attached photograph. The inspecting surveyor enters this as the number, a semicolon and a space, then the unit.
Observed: 0; rpm
